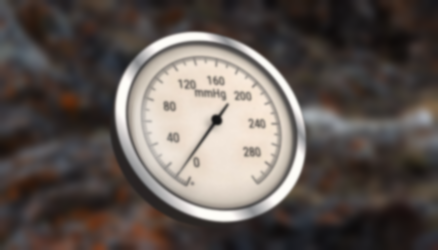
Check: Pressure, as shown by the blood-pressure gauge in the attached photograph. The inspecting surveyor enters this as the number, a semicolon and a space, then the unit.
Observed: 10; mmHg
